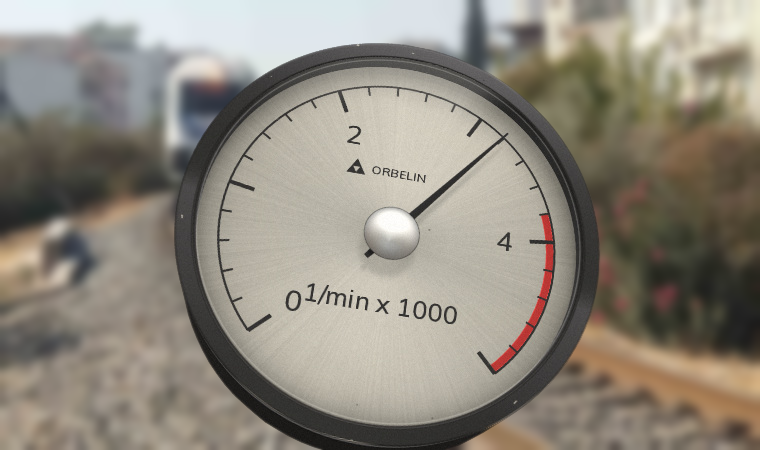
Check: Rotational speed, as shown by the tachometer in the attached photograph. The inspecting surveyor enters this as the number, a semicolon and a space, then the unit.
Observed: 3200; rpm
